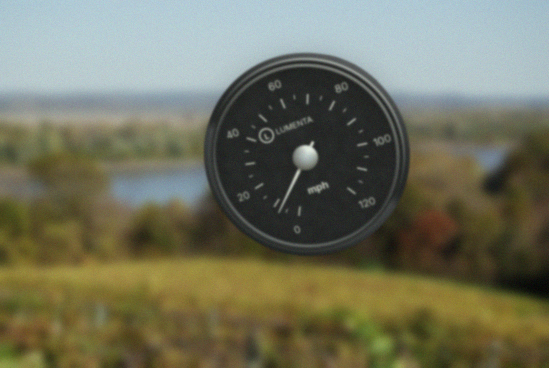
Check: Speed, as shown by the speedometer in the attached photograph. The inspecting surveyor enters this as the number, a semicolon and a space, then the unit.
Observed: 7.5; mph
